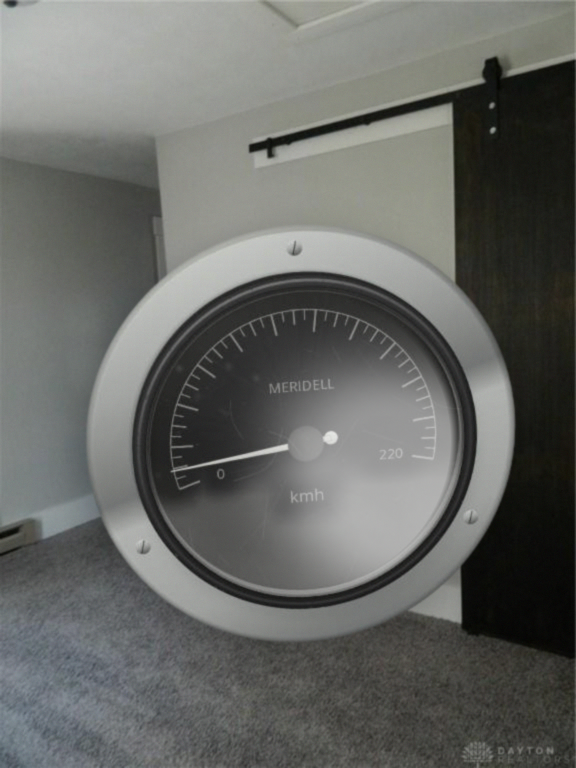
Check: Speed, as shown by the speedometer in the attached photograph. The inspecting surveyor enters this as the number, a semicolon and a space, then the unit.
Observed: 10; km/h
